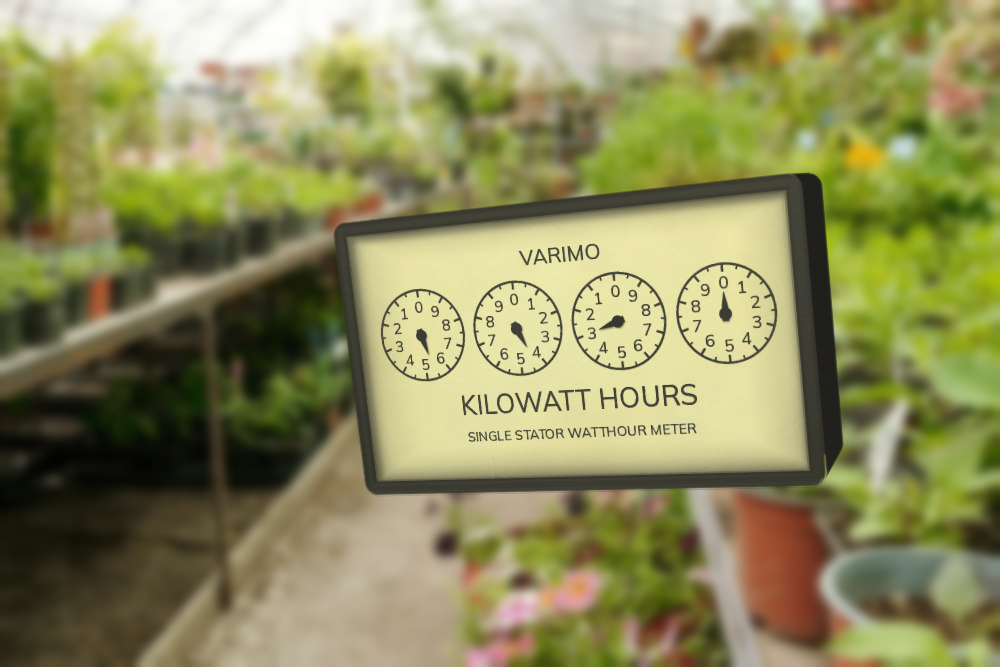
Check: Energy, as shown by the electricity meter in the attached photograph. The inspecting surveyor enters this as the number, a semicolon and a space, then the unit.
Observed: 5430; kWh
